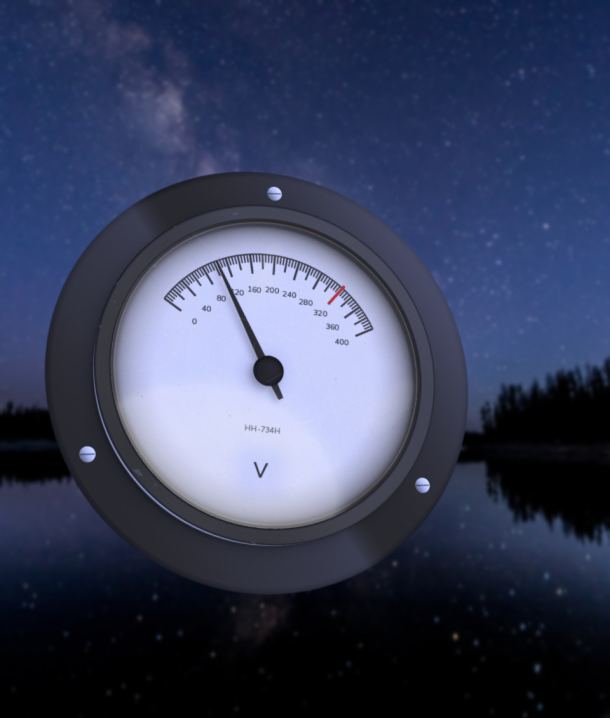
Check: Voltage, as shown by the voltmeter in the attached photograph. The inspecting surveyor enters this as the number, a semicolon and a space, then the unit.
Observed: 100; V
